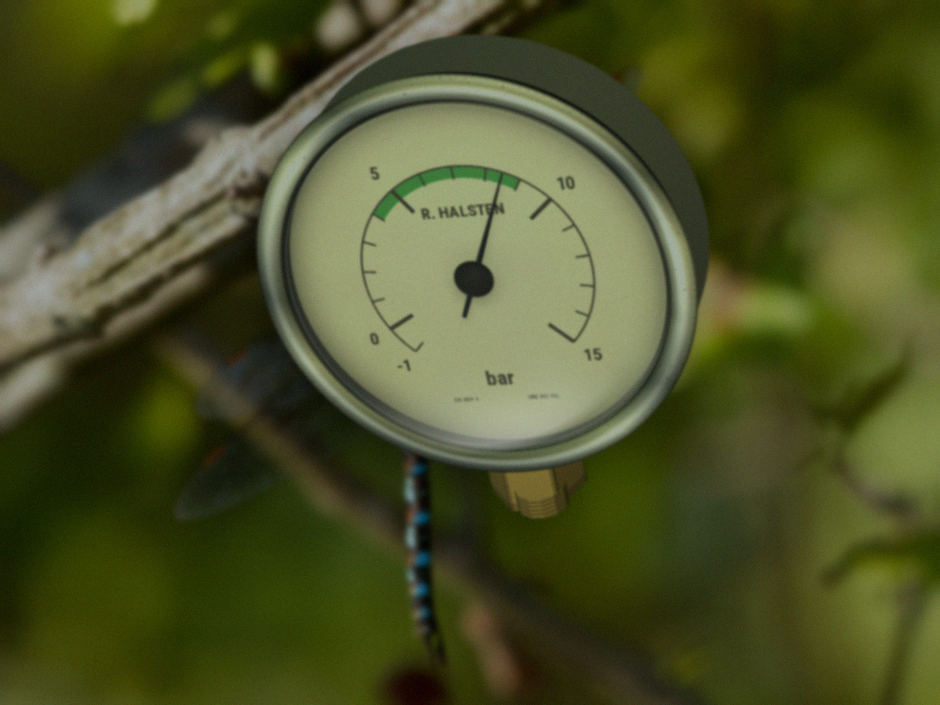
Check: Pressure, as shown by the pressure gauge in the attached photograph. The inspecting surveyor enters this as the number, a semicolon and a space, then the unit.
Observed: 8.5; bar
